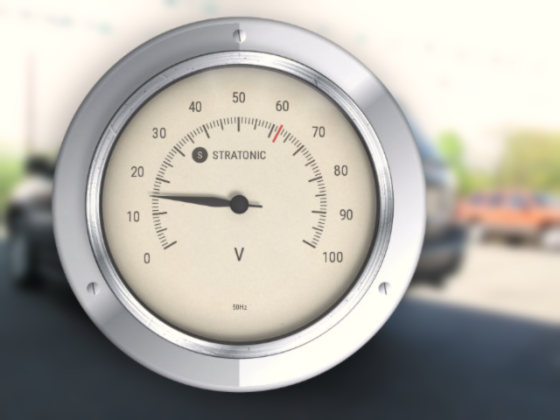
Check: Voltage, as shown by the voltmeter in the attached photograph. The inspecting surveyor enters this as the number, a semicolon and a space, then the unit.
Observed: 15; V
